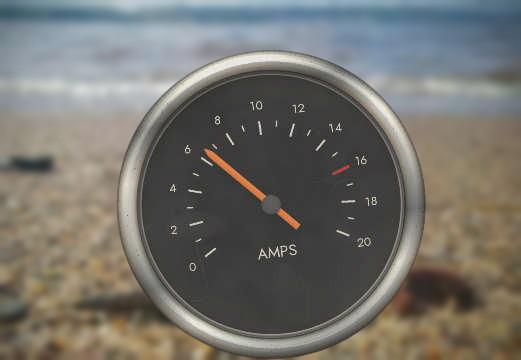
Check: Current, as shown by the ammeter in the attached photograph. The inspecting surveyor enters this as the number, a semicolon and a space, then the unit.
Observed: 6.5; A
